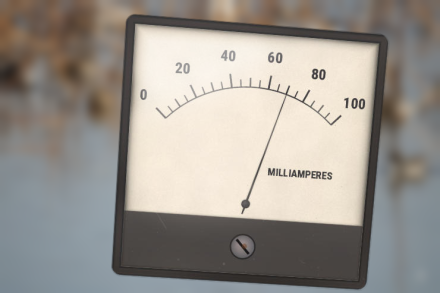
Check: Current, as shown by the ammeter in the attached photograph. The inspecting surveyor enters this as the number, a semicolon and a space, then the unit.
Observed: 70; mA
